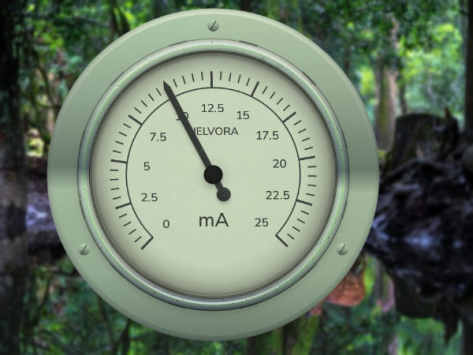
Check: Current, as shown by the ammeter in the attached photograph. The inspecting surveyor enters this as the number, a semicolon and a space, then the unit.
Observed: 10; mA
